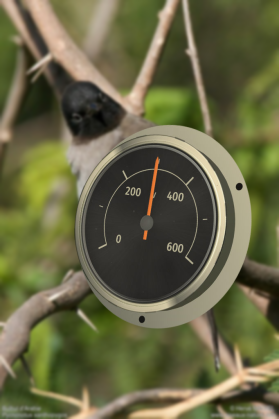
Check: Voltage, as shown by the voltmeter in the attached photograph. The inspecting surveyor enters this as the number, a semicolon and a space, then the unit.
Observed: 300; V
